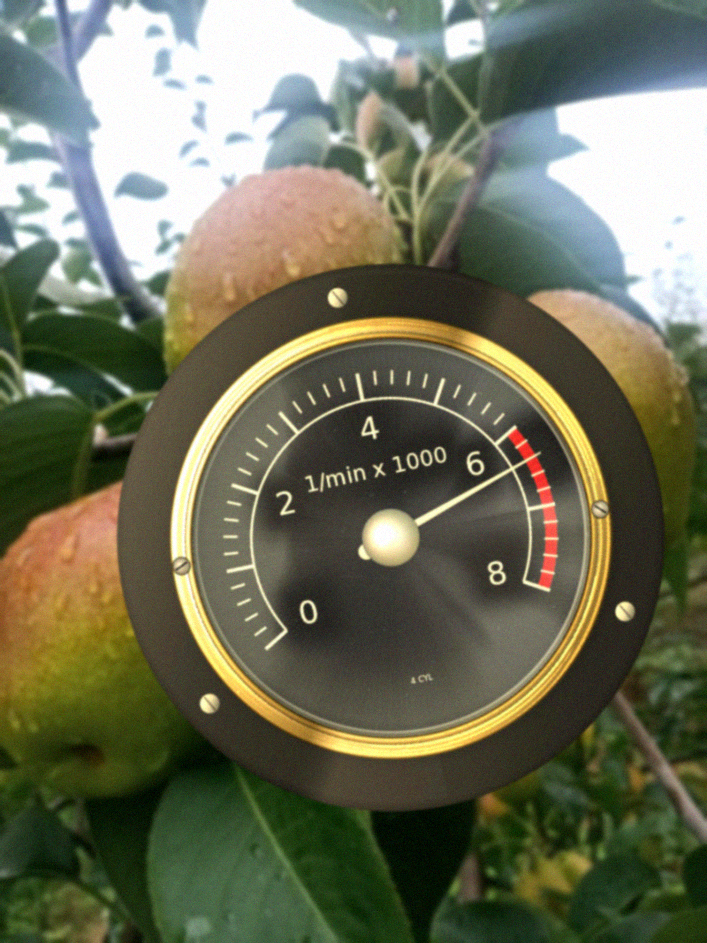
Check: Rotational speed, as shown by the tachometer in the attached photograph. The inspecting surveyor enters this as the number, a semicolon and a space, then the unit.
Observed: 6400; rpm
